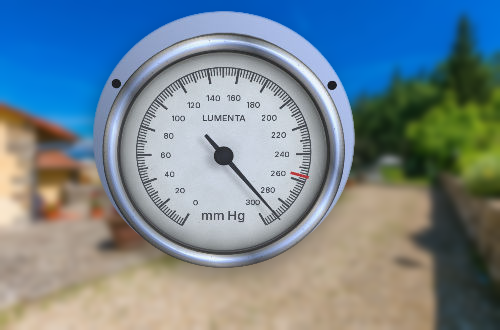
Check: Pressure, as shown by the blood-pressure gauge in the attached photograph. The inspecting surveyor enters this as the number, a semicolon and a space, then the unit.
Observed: 290; mmHg
